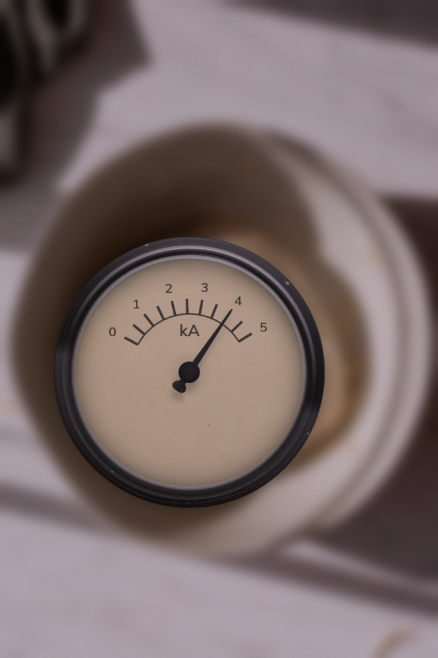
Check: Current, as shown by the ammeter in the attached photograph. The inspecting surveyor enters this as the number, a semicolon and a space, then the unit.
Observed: 4; kA
